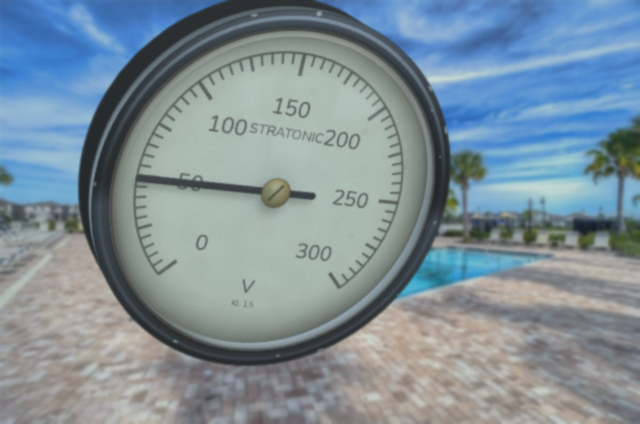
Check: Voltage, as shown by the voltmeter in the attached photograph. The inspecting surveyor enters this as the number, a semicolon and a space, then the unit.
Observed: 50; V
